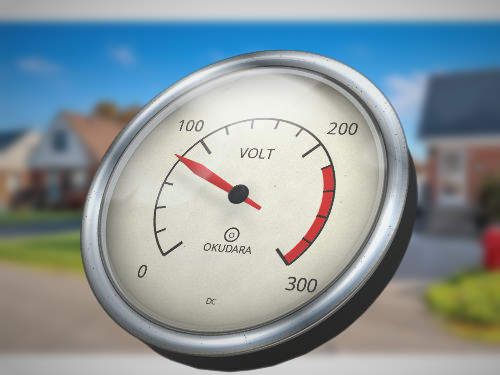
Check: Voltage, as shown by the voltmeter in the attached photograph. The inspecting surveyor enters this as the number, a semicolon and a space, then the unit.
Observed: 80; V
